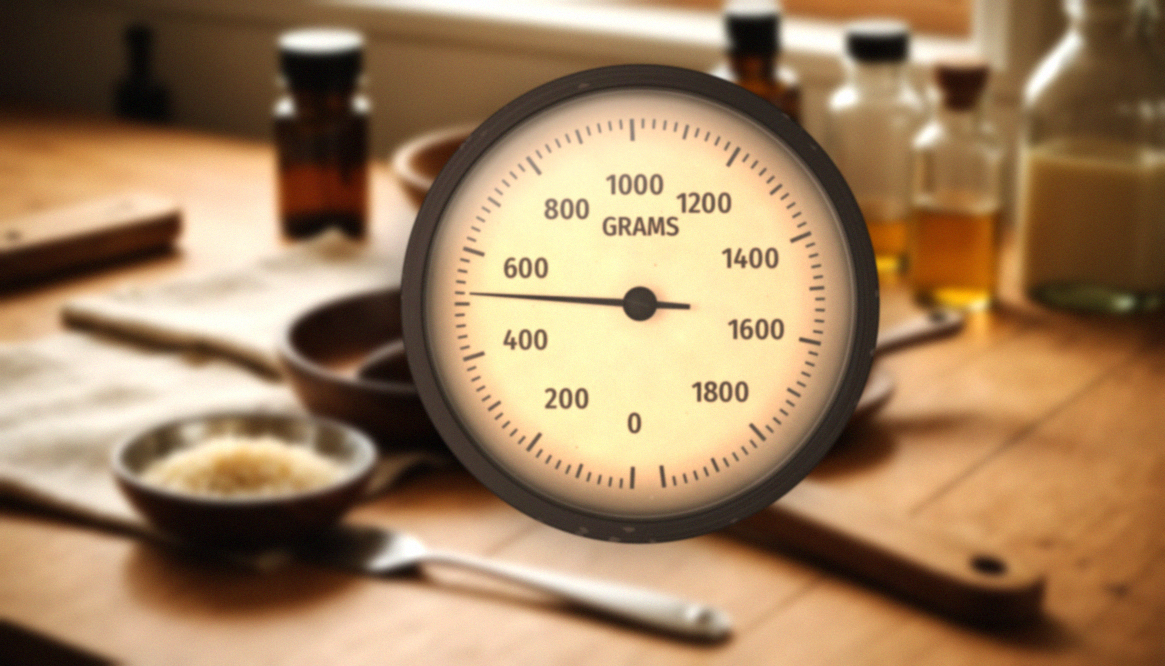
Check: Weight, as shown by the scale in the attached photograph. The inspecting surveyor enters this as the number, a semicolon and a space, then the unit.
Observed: 520; g
